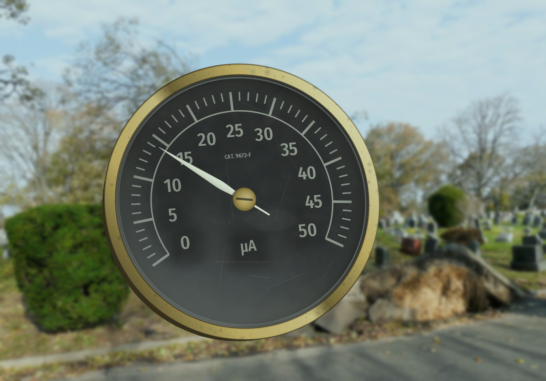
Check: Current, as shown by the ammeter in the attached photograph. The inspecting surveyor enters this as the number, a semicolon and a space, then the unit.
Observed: 14; µA
